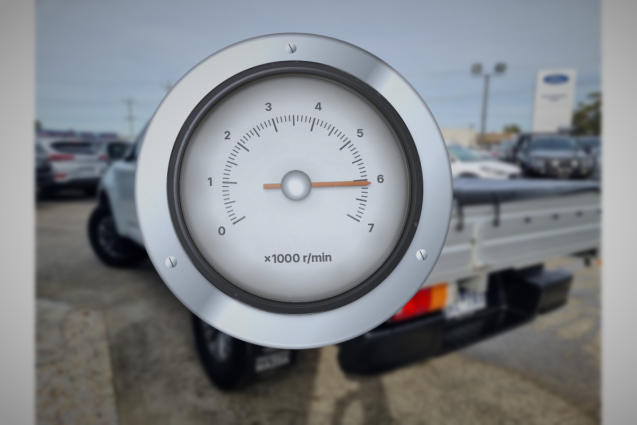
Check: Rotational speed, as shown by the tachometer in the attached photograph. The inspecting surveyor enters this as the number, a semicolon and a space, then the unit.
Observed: 6100; rpm
